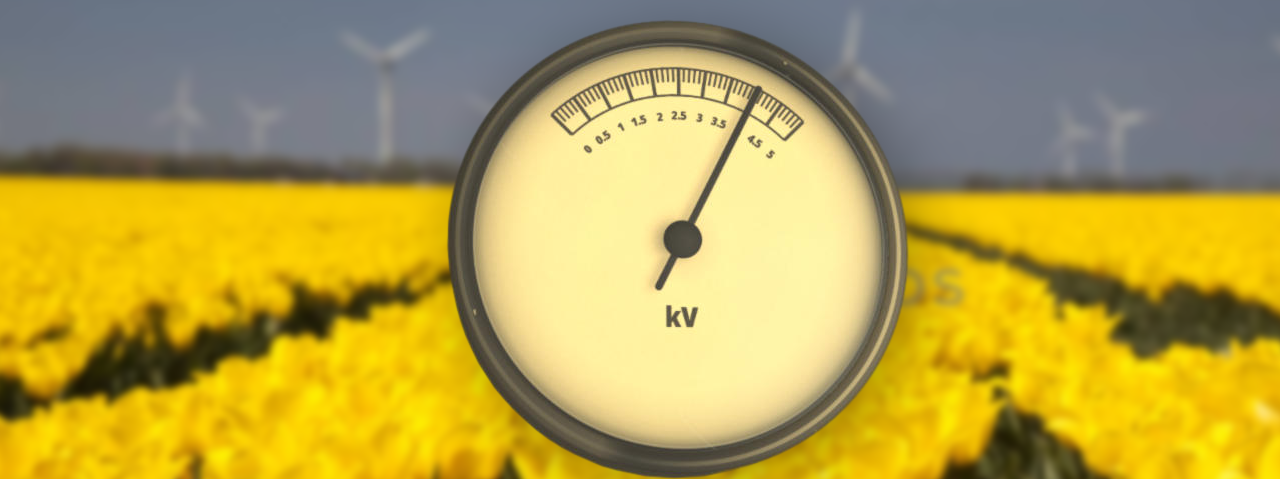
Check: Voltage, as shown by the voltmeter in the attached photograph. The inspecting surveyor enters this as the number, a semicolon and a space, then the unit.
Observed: 4; kV
